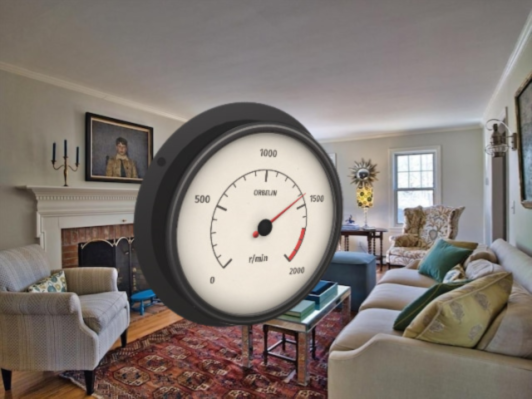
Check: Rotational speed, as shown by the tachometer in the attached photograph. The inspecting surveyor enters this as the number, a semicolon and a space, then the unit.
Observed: 1400; rpm
